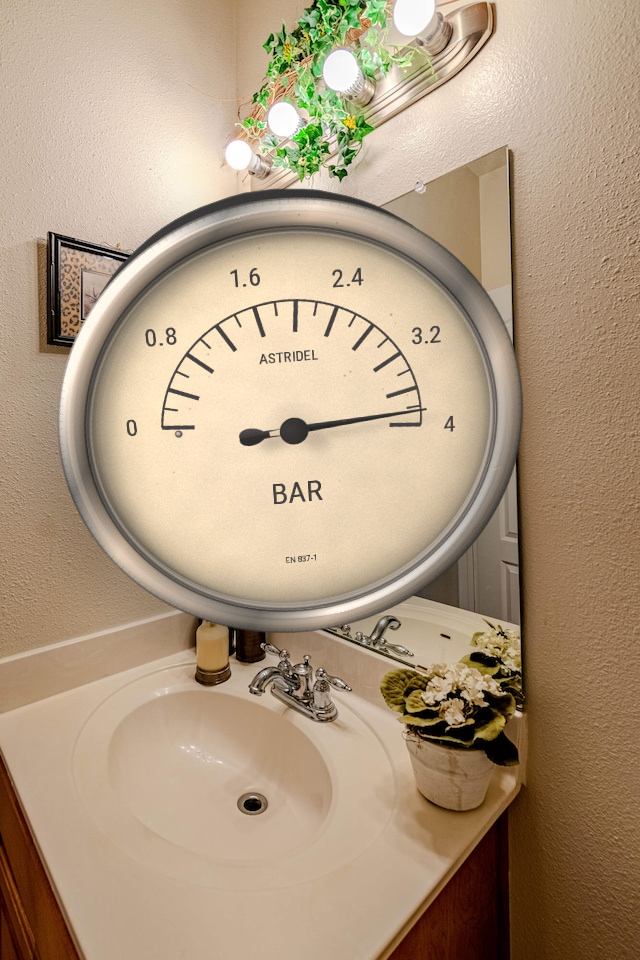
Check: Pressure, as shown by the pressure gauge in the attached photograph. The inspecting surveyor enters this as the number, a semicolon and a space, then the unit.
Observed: 3.8; bar
